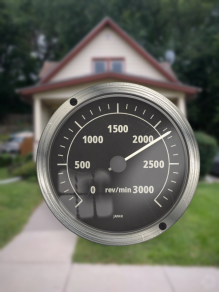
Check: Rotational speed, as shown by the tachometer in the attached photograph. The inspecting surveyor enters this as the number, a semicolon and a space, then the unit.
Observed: 2150; rpm
